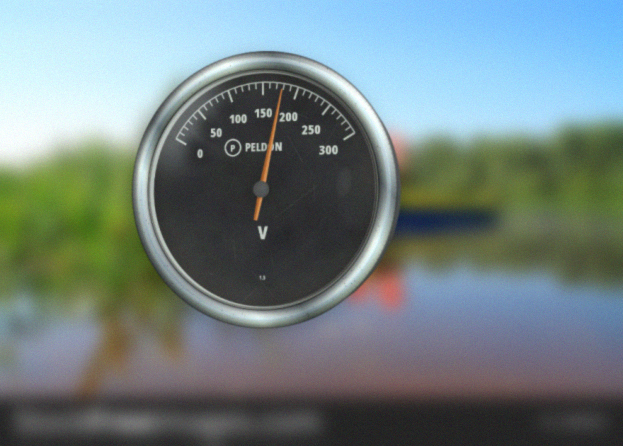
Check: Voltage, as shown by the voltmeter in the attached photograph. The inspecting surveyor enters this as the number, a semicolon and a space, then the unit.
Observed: 180; V
